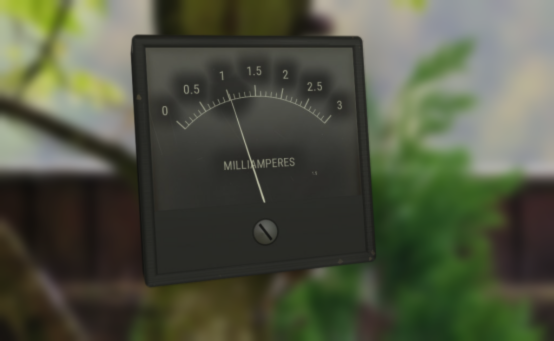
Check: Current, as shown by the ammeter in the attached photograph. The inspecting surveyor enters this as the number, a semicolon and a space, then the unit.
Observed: 1; mA
